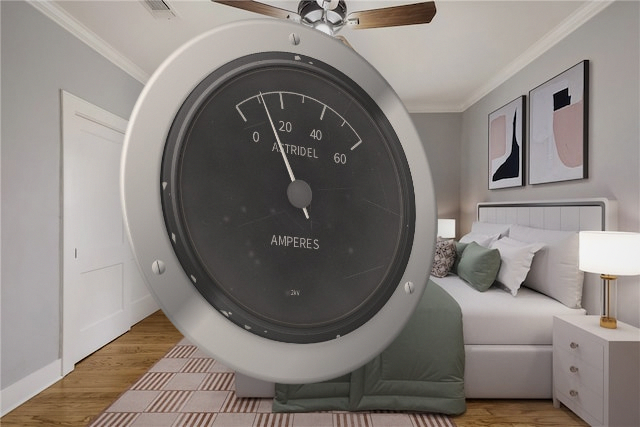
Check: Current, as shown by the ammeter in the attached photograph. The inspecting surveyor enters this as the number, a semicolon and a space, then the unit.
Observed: 10; A
